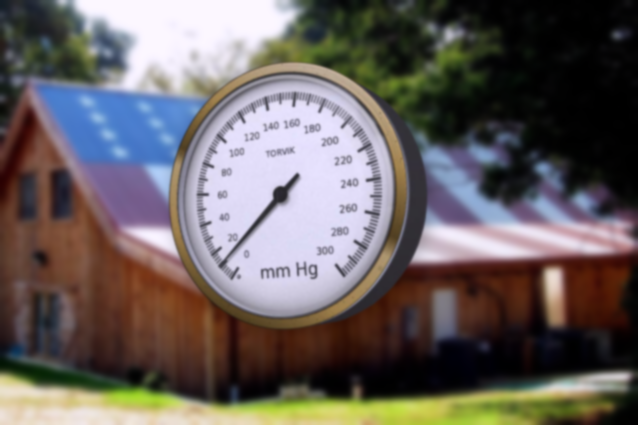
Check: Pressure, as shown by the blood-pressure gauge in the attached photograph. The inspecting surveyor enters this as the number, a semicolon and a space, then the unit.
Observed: 10; mmHg
